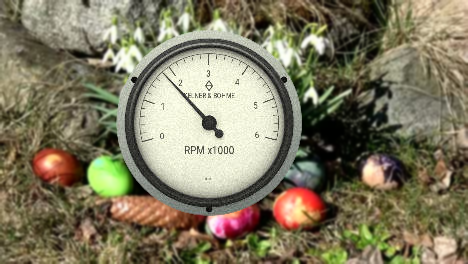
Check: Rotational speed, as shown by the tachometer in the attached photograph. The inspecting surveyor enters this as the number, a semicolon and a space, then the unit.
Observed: 1800; rpm
